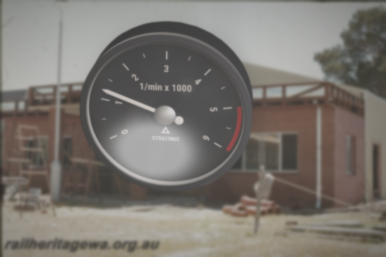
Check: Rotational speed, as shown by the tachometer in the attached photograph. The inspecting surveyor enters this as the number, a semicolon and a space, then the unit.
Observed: 1250; rpm
